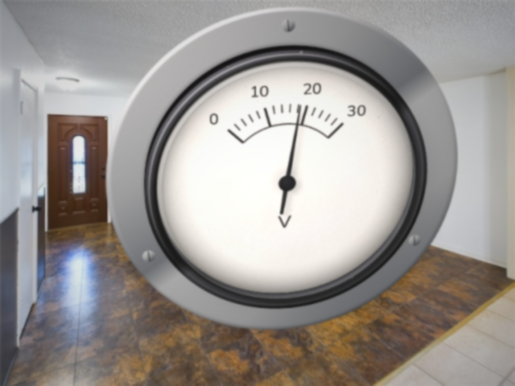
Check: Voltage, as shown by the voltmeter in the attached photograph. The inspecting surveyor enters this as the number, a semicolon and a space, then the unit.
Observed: 18; V
